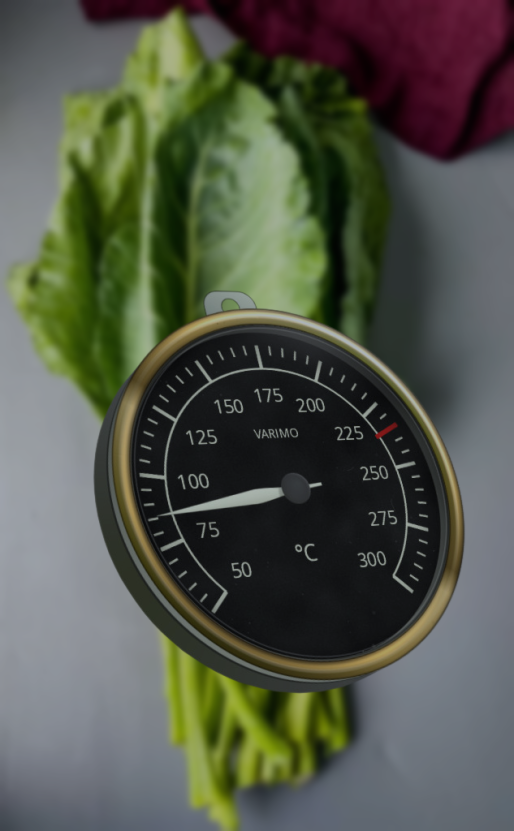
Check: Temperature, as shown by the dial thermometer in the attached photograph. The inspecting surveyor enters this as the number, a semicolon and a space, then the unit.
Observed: 85; °C
